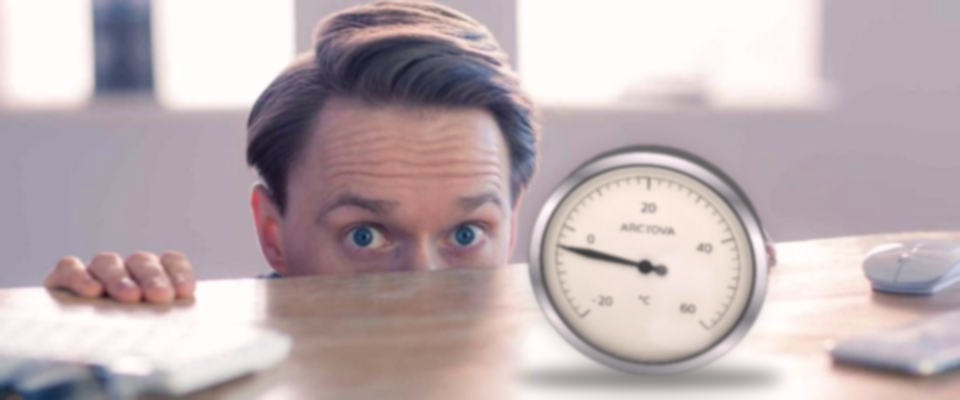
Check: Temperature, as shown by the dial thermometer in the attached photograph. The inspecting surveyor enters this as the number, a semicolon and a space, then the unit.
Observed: -4; °C
